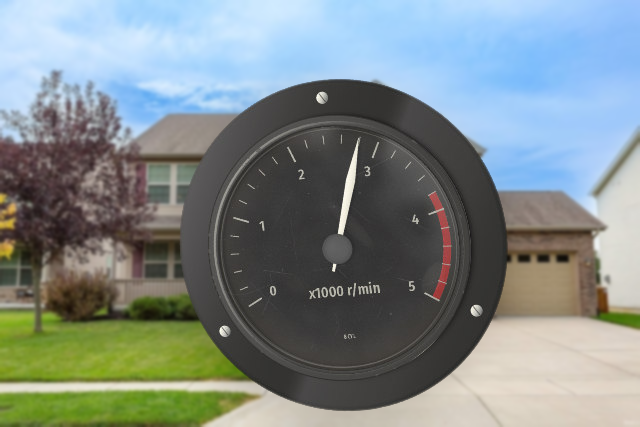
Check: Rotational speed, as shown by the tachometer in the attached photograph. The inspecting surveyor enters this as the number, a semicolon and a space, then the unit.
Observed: 2800; rpm
